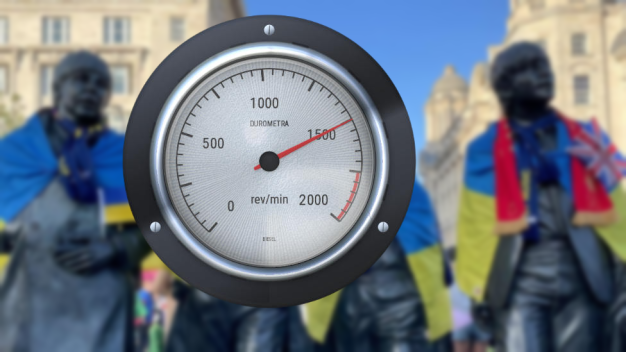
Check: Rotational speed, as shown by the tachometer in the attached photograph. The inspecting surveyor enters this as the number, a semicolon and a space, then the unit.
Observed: 1500; rpm
